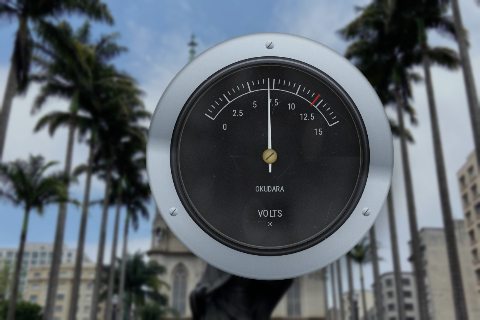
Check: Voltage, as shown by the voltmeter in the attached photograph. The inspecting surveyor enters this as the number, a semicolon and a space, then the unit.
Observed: 7; V
